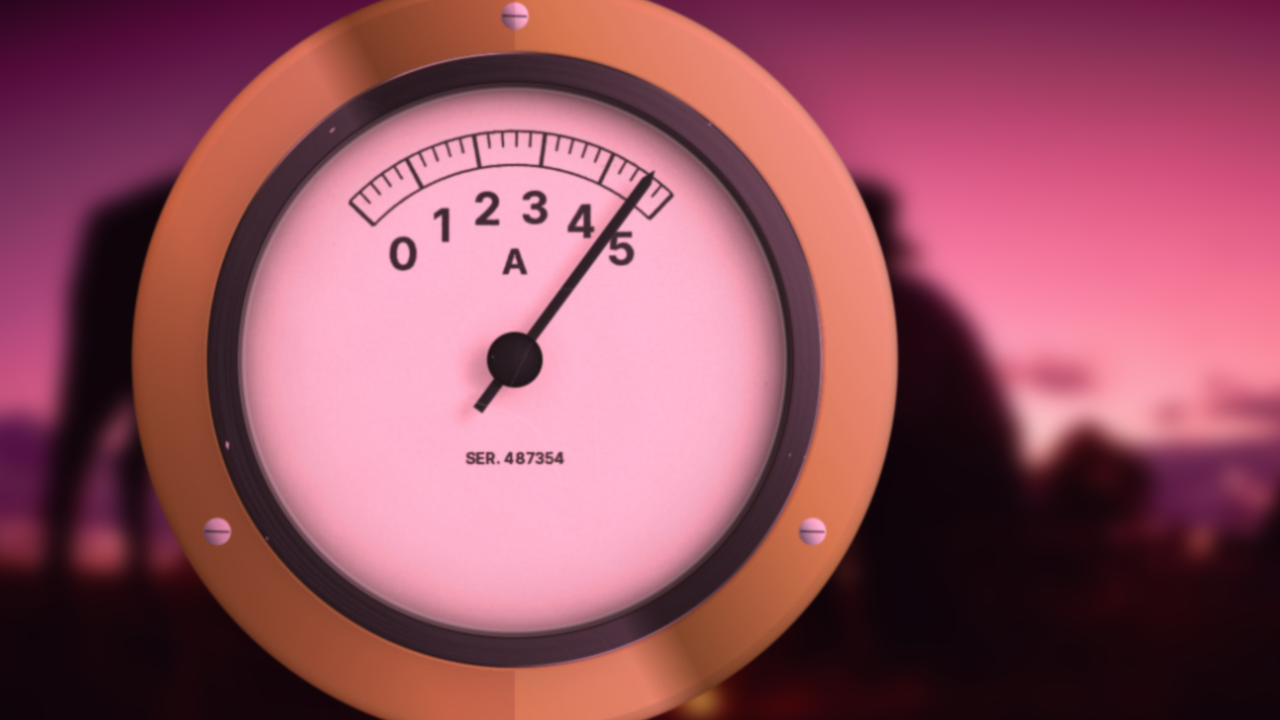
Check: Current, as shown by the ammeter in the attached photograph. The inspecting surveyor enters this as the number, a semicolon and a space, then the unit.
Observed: 4.6; A
